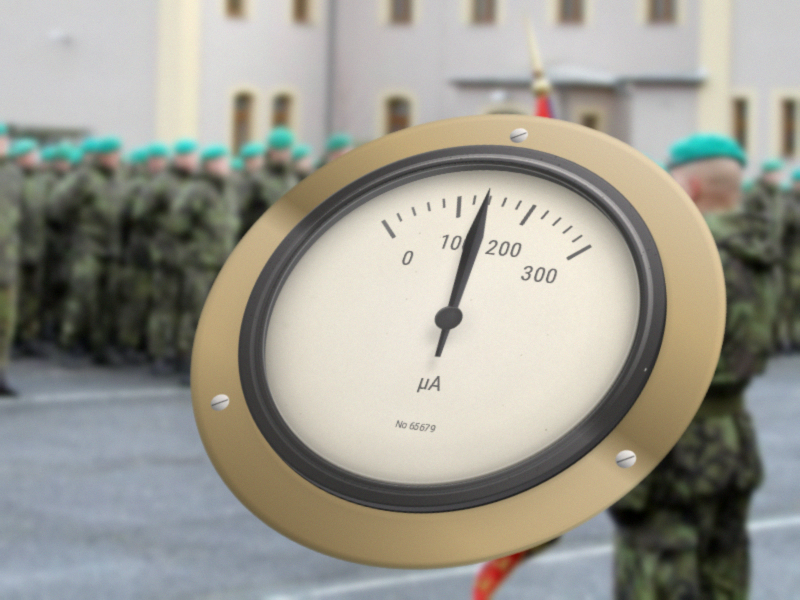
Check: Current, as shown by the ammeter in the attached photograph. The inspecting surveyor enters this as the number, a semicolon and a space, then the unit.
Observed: 140; µA
